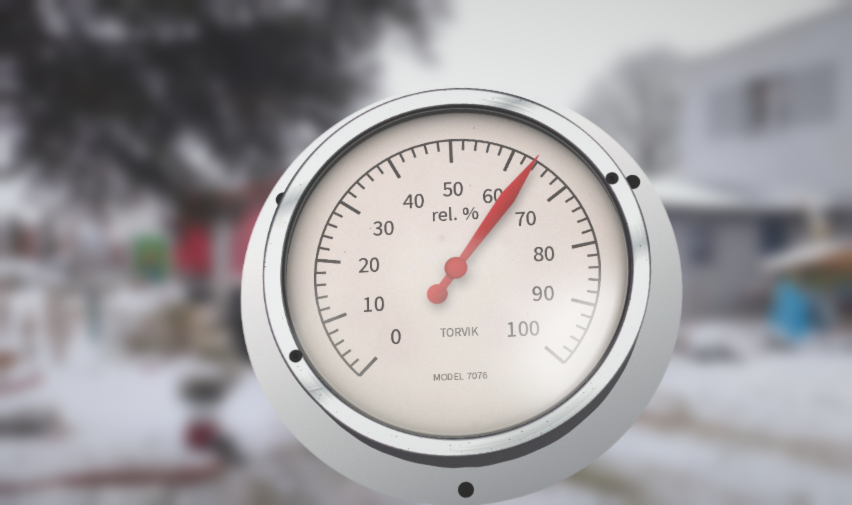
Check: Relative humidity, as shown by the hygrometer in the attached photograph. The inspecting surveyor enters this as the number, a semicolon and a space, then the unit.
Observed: 64; %
